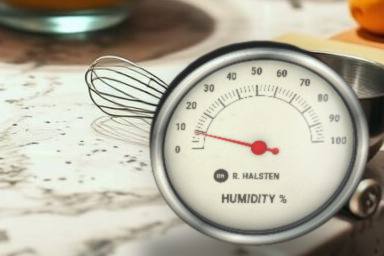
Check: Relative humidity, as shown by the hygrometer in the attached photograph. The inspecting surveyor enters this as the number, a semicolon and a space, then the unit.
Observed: 10; %
